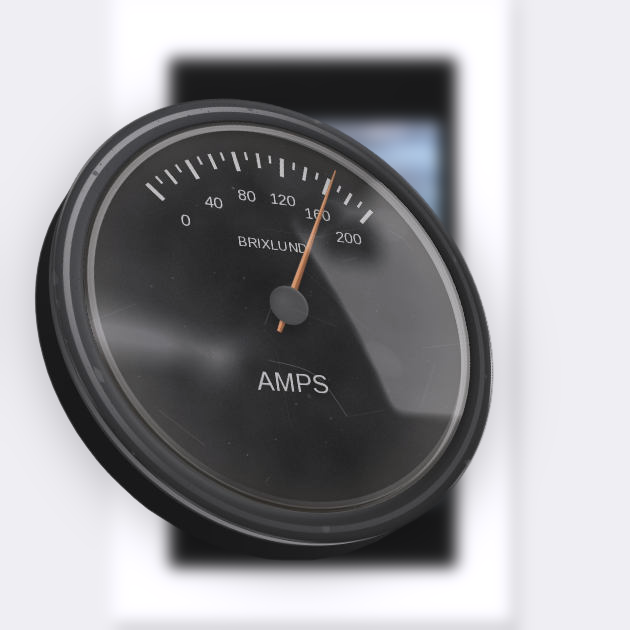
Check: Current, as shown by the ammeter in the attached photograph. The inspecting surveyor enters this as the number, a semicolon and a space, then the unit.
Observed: 160; A
